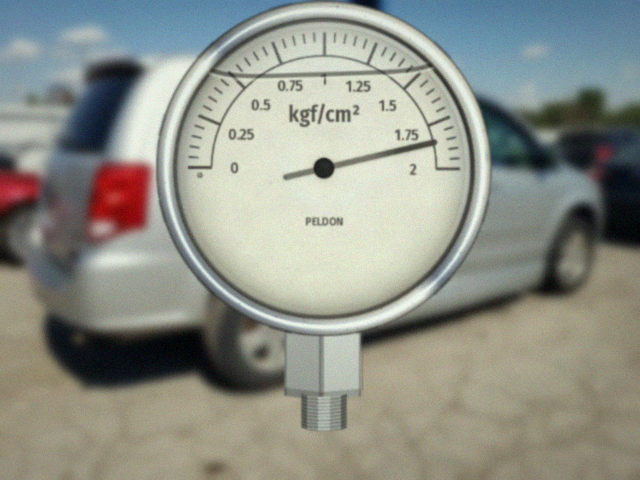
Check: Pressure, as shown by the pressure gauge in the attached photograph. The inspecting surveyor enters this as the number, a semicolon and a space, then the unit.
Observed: 1.85; kg/cm²
